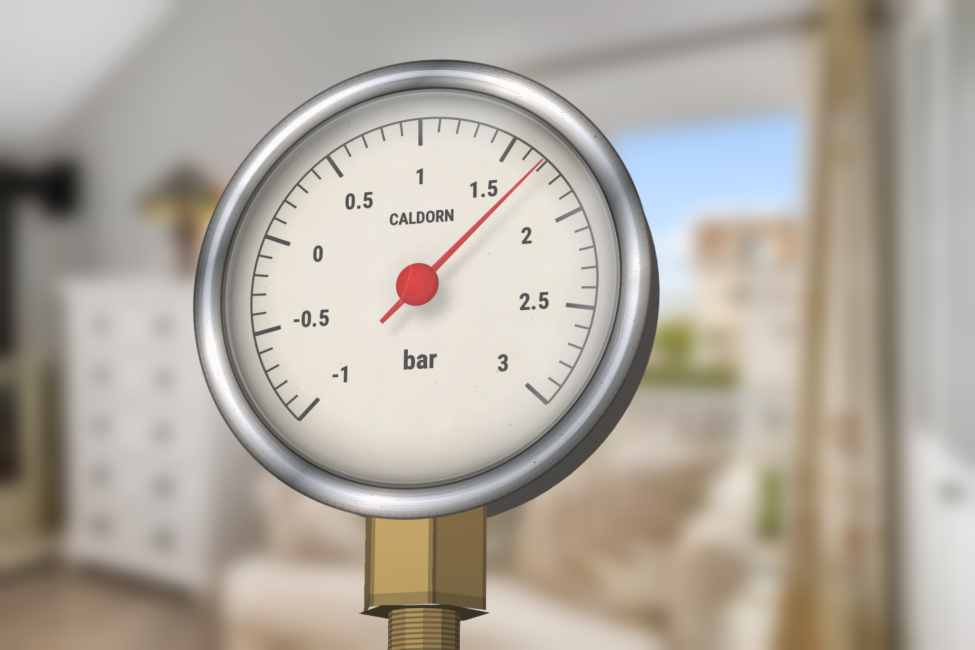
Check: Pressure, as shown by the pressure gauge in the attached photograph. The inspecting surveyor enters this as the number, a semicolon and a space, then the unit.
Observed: 1.7; bar
